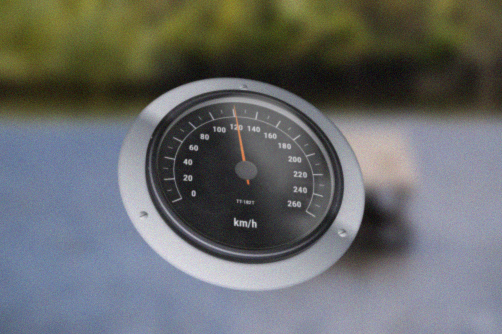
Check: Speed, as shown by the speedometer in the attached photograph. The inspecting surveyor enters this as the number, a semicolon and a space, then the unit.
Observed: 120; km/h
